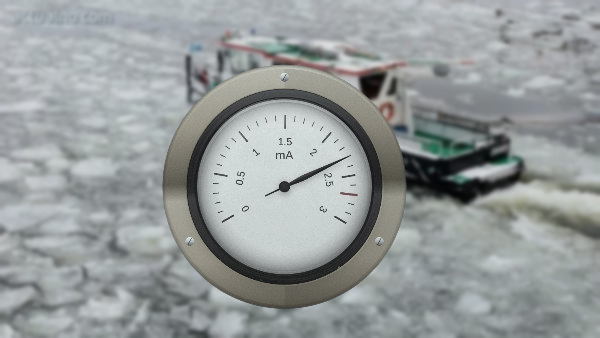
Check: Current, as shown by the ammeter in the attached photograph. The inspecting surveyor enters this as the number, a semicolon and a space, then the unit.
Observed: 2.3; mA
